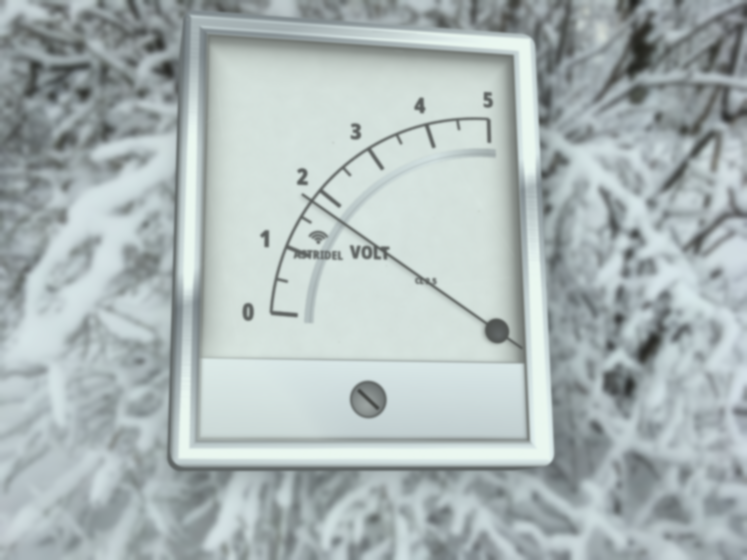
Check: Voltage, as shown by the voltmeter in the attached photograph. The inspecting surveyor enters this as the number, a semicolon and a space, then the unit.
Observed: 1.75; V
